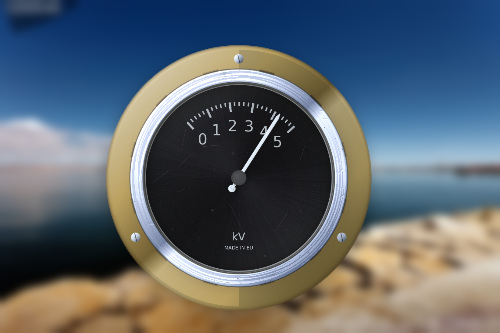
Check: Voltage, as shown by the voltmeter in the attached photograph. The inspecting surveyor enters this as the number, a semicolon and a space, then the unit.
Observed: 4.2; kV
